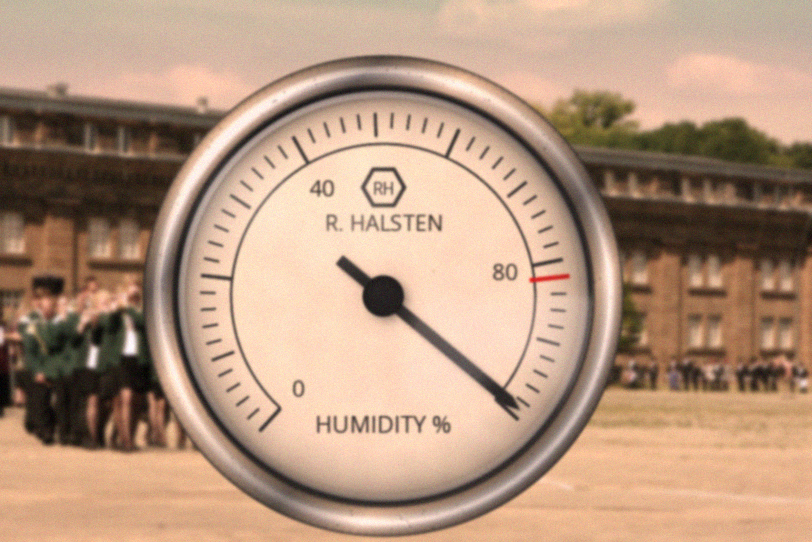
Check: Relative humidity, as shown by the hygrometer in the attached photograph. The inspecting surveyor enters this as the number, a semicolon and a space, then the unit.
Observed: 99; %
